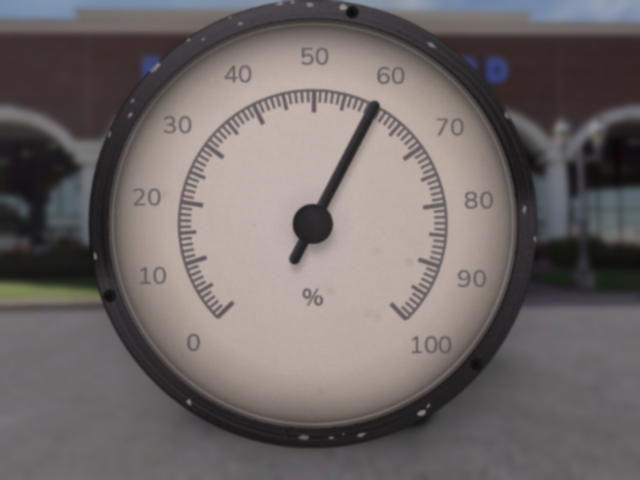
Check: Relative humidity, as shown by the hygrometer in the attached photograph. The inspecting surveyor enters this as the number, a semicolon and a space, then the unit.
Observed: 60; %
